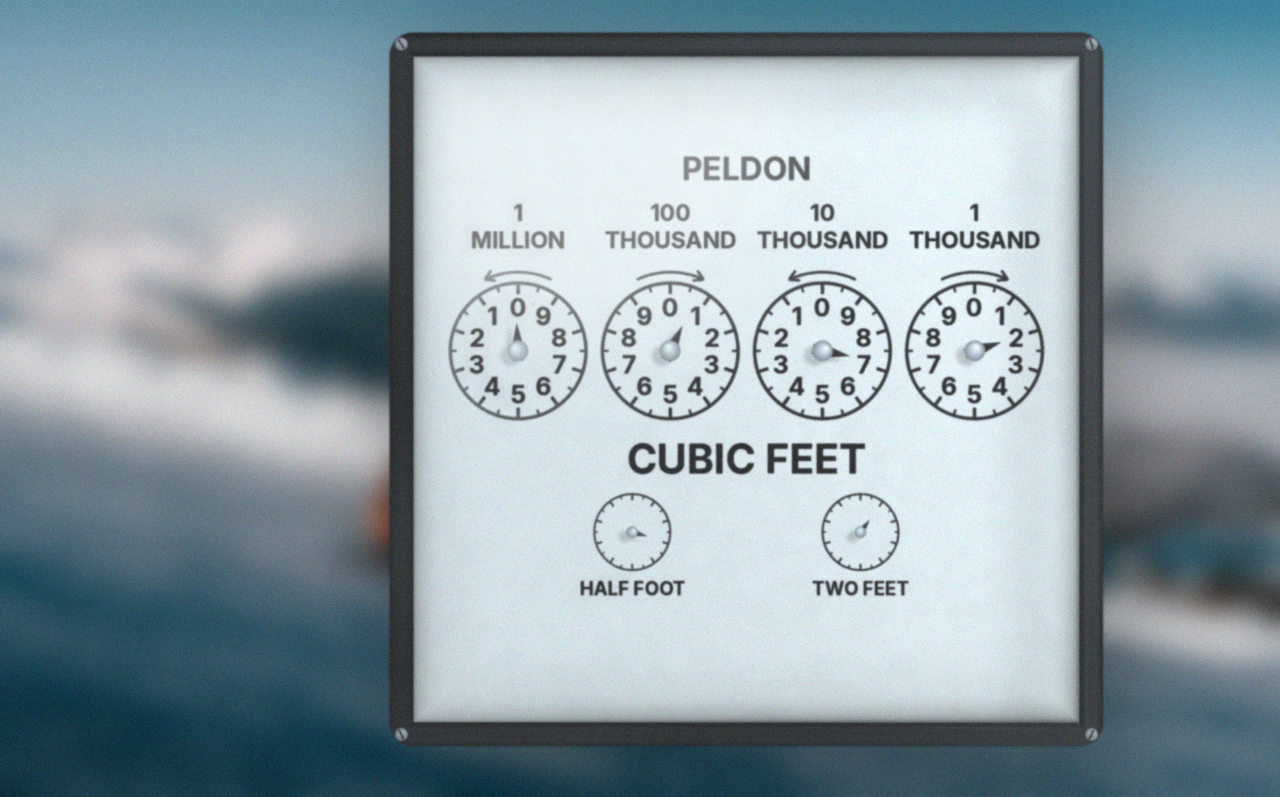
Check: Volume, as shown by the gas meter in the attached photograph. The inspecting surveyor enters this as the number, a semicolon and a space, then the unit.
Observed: 7200; ft³
